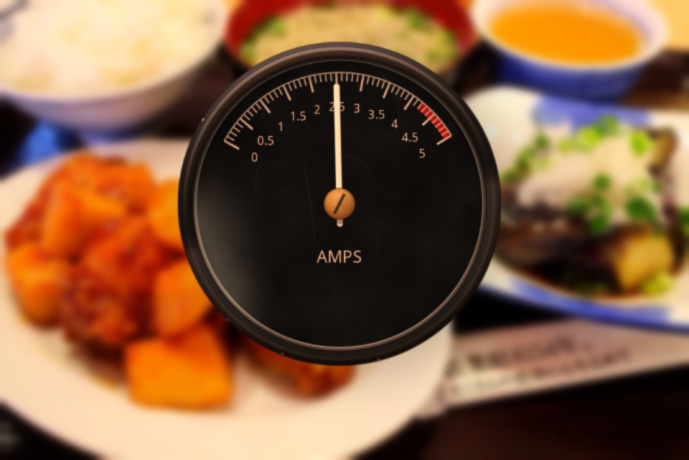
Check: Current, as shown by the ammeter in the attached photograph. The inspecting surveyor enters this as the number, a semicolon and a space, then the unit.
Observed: 2.5; A
